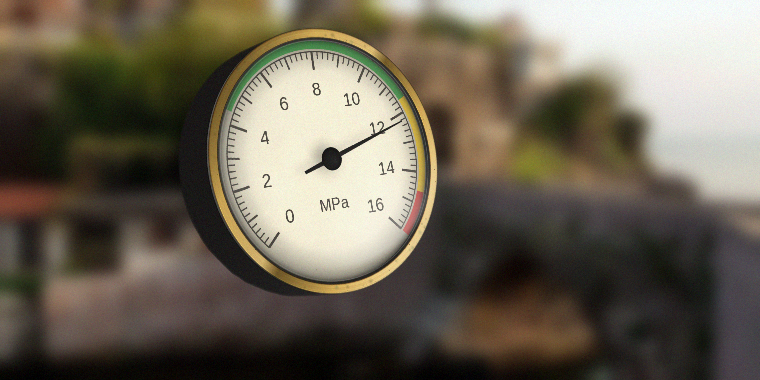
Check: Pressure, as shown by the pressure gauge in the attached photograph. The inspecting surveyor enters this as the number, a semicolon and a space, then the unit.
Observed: 12.2; MPa
